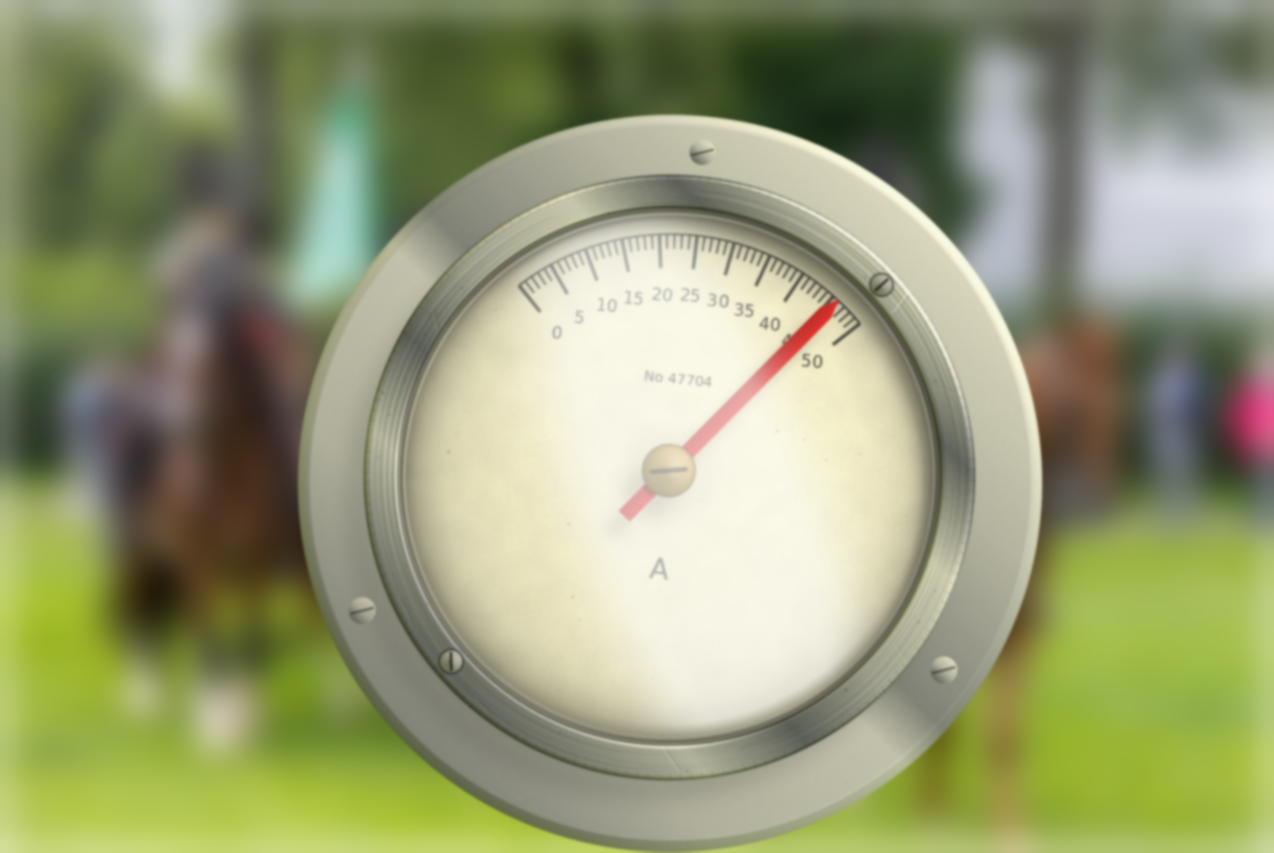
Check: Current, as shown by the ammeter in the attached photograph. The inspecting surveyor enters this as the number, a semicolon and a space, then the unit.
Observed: 46; A
